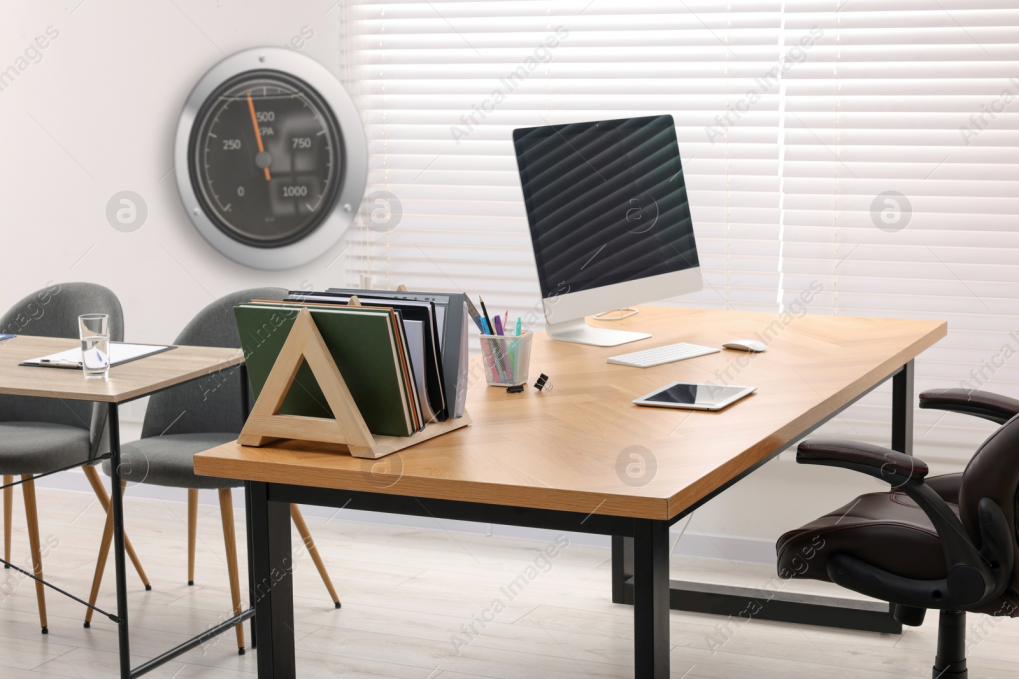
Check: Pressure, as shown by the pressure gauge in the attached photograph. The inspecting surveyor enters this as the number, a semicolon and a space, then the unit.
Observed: 450; kPa
